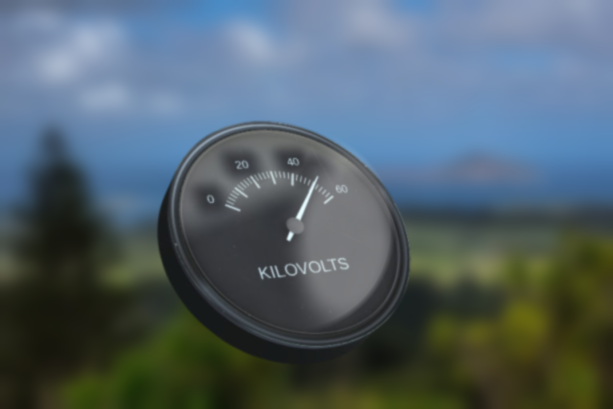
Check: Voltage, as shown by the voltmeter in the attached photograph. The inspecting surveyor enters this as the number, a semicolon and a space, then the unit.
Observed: 50; kV
